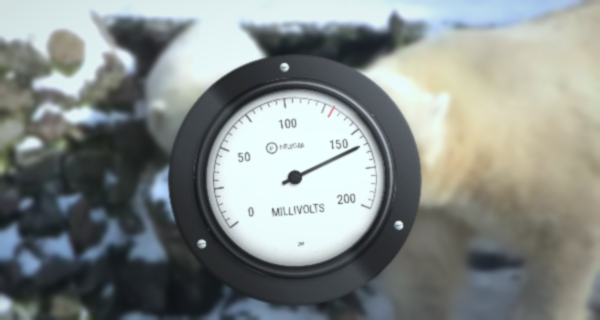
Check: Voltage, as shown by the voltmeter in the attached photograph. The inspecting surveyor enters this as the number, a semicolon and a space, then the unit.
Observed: 160; mV
